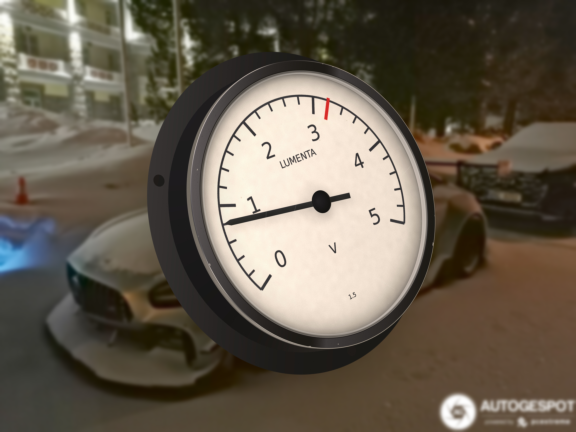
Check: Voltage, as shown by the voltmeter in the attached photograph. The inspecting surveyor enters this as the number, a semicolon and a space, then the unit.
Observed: 0.8; V
